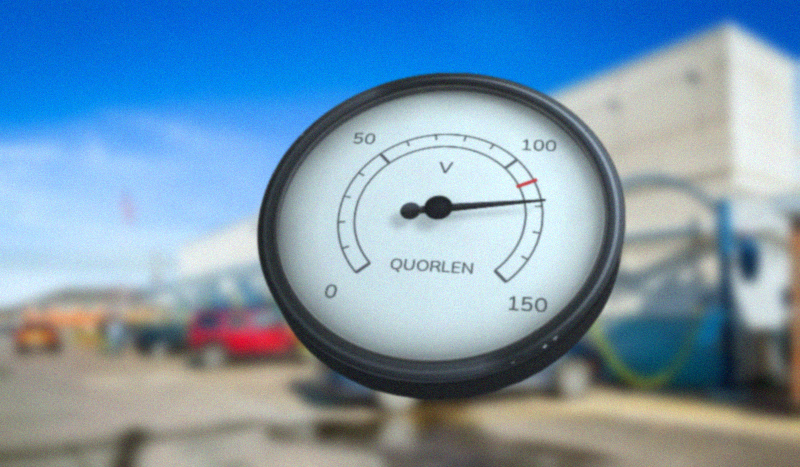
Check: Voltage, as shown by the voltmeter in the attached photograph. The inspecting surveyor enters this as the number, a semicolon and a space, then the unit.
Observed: 120; V
